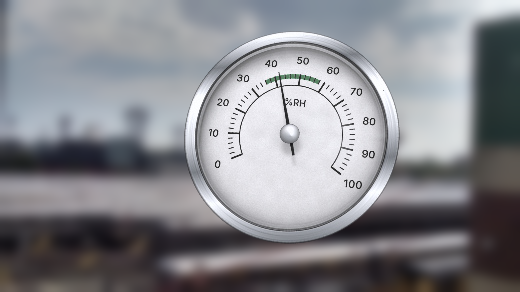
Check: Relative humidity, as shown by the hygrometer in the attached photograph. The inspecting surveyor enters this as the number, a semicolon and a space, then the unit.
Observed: 42; %
